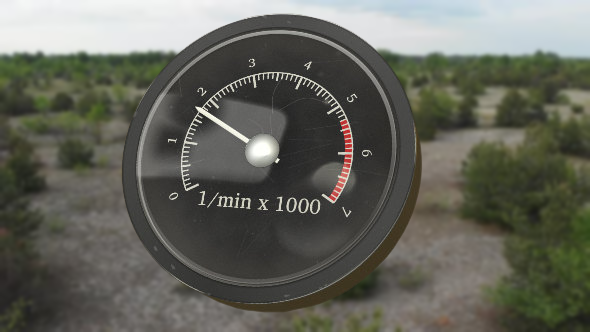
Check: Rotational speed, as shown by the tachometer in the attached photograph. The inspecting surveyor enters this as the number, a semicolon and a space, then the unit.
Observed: 1700; rpm
